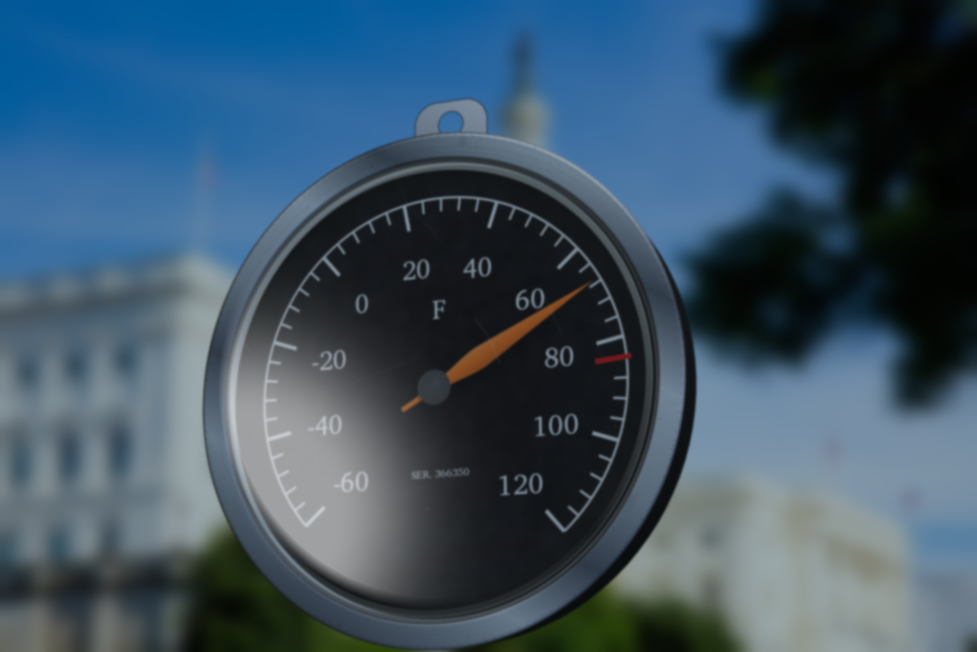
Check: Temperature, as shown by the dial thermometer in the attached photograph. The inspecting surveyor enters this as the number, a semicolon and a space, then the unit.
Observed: 68; °F
